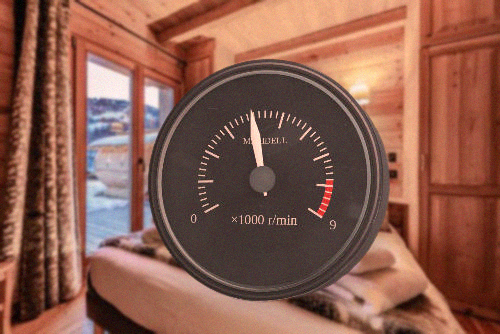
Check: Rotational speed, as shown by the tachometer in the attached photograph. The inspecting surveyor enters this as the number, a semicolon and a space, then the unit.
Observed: 4000; rpm
